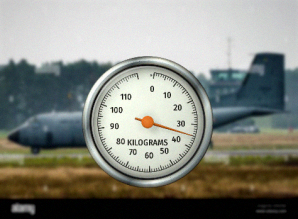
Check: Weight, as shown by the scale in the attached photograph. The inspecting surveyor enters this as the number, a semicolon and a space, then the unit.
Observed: 35; kg
